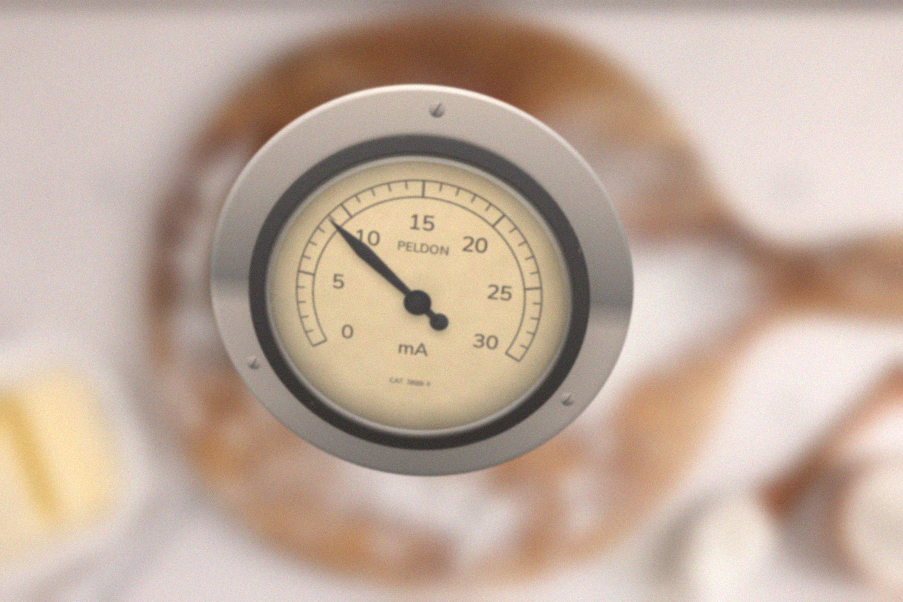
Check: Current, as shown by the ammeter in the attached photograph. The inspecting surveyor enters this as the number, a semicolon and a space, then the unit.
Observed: 9; mA
